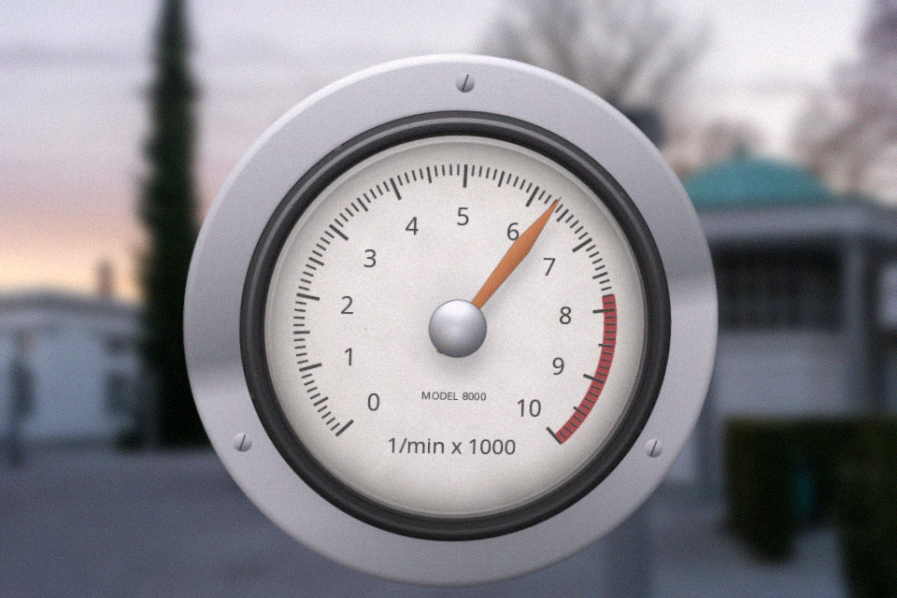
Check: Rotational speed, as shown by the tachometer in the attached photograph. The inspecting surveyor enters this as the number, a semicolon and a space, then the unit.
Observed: 6300; rpm
